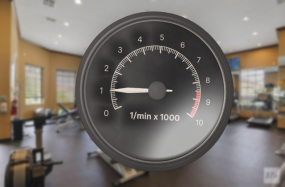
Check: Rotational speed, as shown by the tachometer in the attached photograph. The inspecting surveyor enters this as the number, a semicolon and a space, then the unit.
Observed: 1000; rpm
